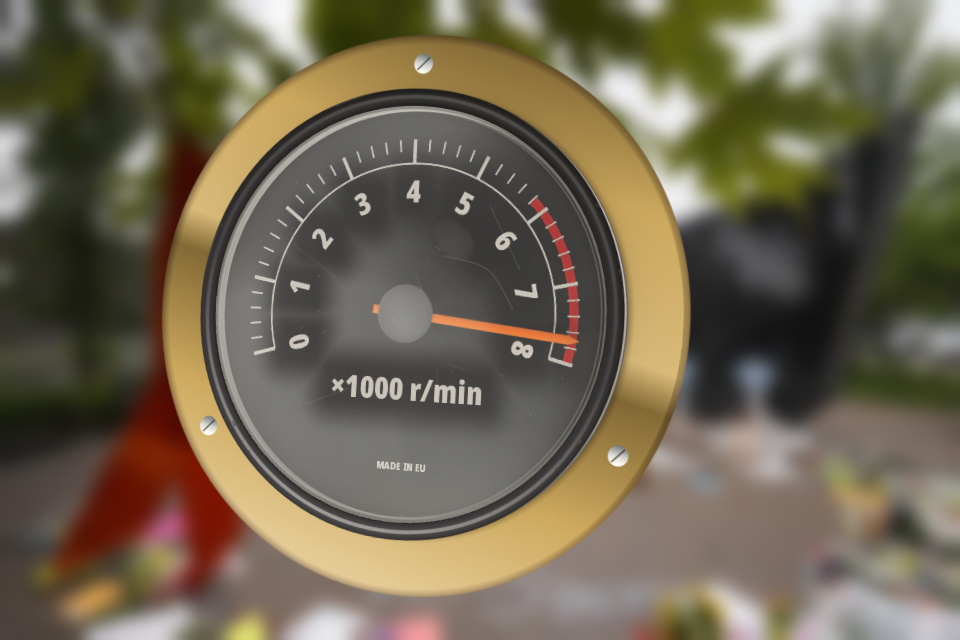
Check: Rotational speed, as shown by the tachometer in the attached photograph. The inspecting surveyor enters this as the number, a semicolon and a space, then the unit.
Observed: 7700; rpm
